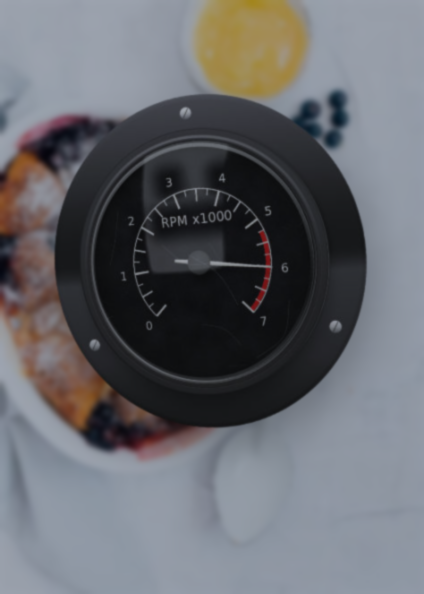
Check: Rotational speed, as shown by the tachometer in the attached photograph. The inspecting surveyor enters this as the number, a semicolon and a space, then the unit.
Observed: 6000; rpm
